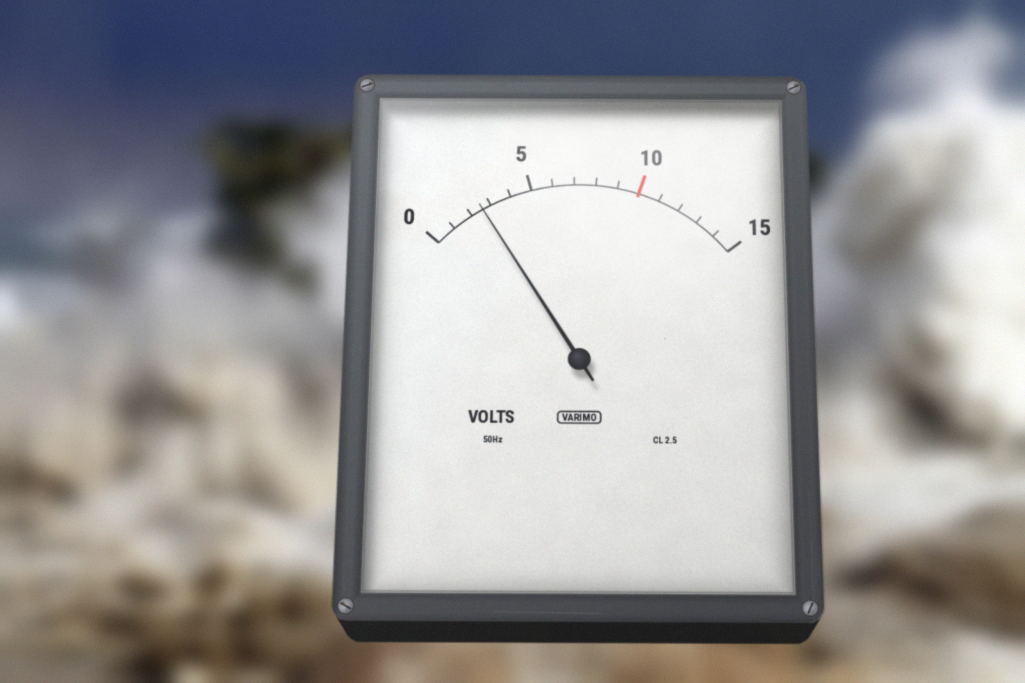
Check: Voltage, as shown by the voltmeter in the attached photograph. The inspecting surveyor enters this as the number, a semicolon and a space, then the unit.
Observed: 2.5; V
